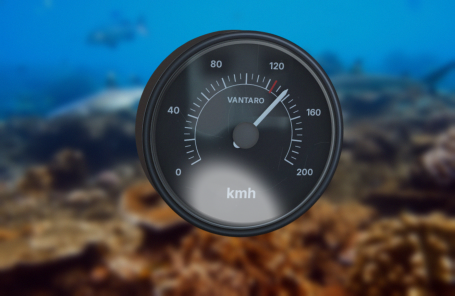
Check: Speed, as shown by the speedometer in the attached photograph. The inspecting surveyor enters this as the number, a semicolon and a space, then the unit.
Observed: 135; km/h
